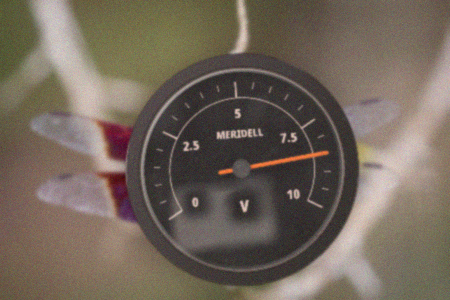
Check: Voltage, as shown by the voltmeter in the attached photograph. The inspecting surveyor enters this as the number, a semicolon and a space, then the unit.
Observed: 8.5; V
